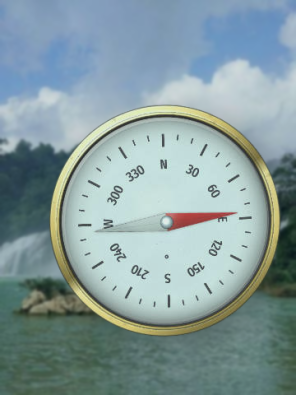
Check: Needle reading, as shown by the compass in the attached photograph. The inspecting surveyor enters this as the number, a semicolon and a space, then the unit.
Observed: 85; °
